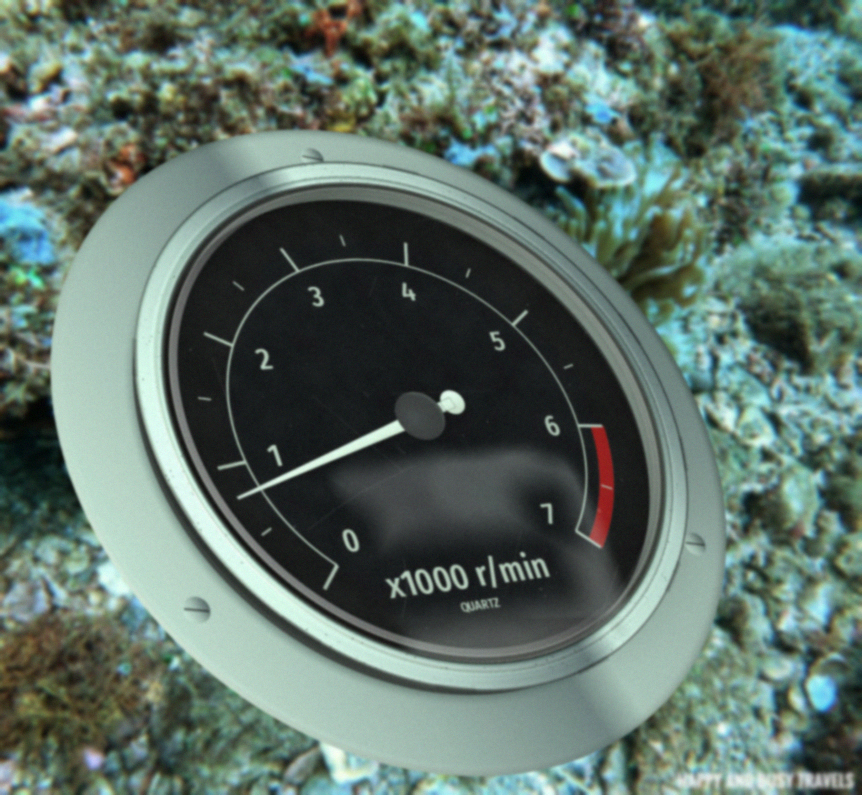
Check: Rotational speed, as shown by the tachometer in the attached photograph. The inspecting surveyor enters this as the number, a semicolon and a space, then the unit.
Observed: 750; rpm
